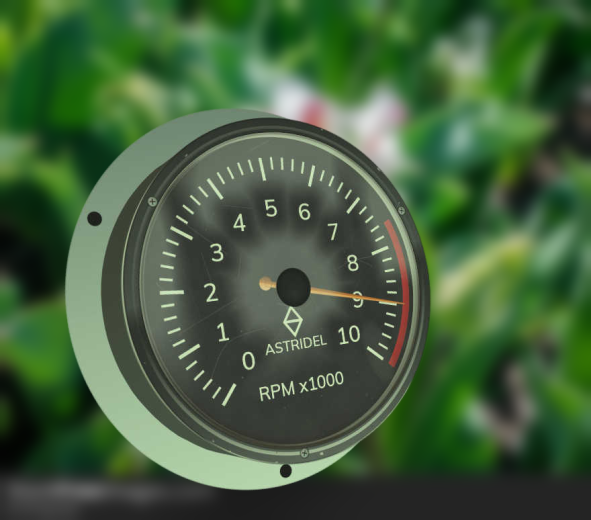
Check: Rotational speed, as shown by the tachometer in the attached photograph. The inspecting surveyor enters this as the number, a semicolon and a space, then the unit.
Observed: 9000; rpm
